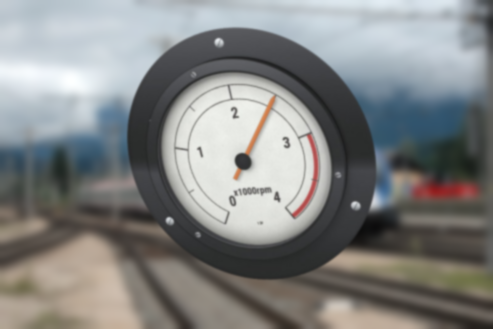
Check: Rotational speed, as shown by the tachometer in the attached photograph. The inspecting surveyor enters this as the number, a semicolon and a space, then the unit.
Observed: 2500; rpm
